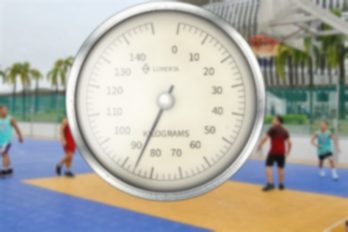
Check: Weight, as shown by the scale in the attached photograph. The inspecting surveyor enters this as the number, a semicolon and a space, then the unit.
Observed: 86; kg
